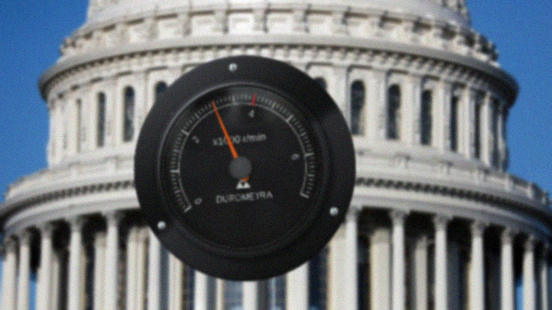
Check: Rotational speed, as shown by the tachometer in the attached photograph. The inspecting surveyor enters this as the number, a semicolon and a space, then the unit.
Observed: 3000; rpm
